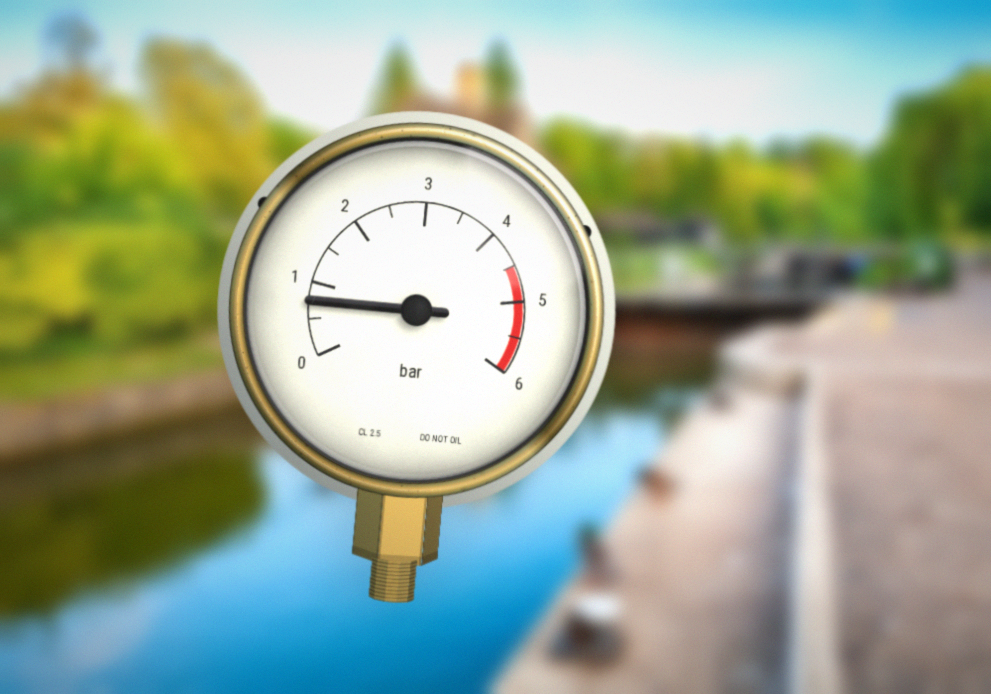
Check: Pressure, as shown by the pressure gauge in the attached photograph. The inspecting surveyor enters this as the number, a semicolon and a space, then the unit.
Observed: 0.75; bar
